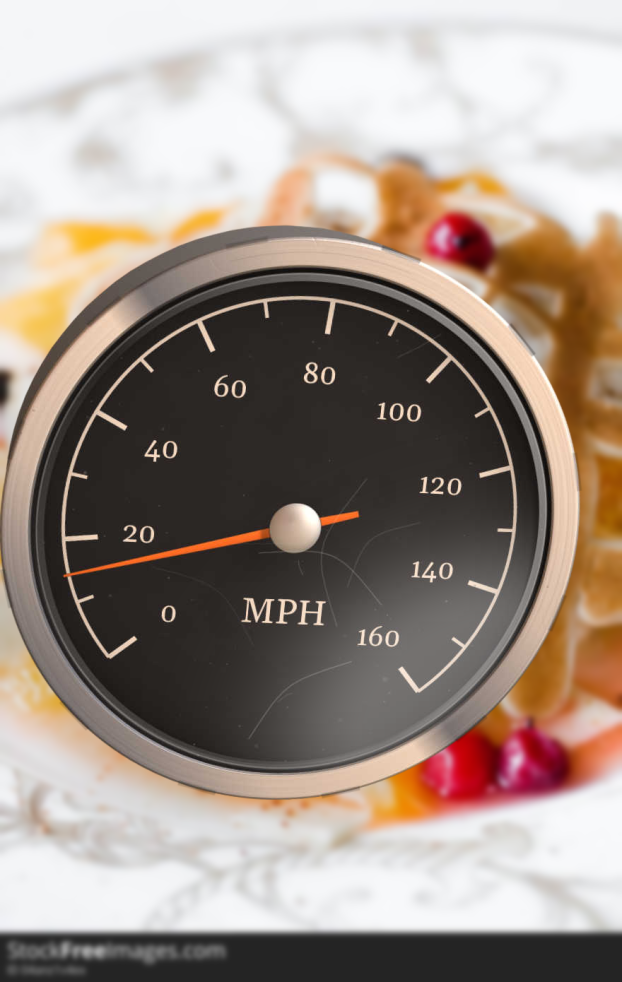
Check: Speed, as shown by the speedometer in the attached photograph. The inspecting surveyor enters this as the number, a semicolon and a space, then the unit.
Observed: 15; mph
